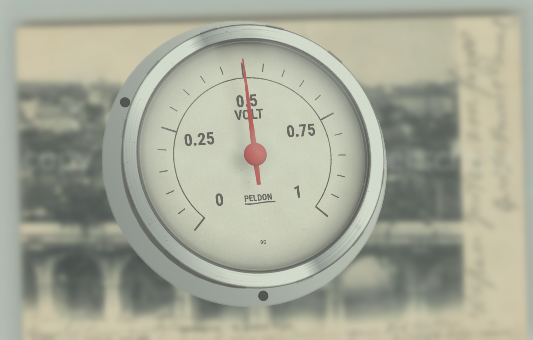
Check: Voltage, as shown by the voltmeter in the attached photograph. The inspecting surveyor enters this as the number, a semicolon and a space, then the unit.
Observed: 0.5; V
